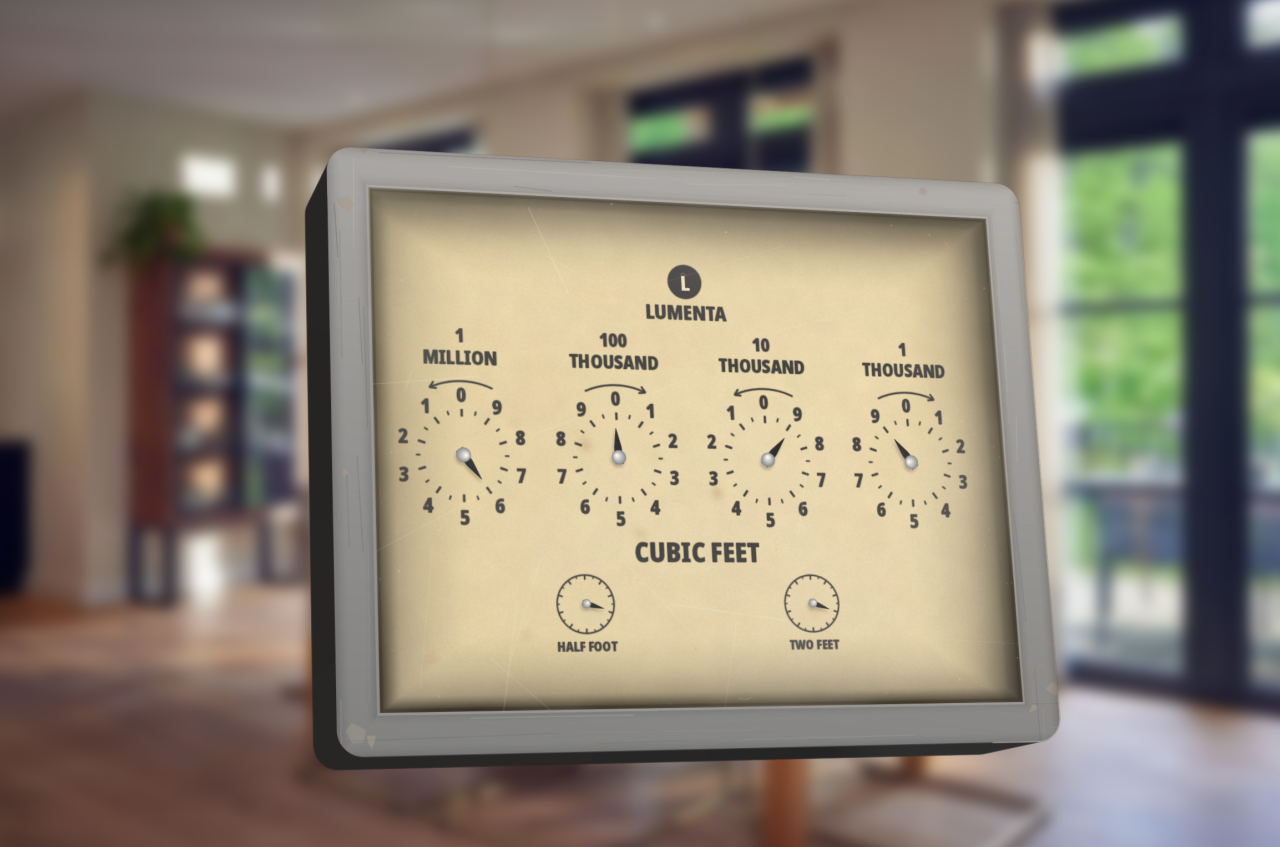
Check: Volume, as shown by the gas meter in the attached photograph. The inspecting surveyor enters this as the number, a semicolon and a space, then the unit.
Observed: 598900; ft³
